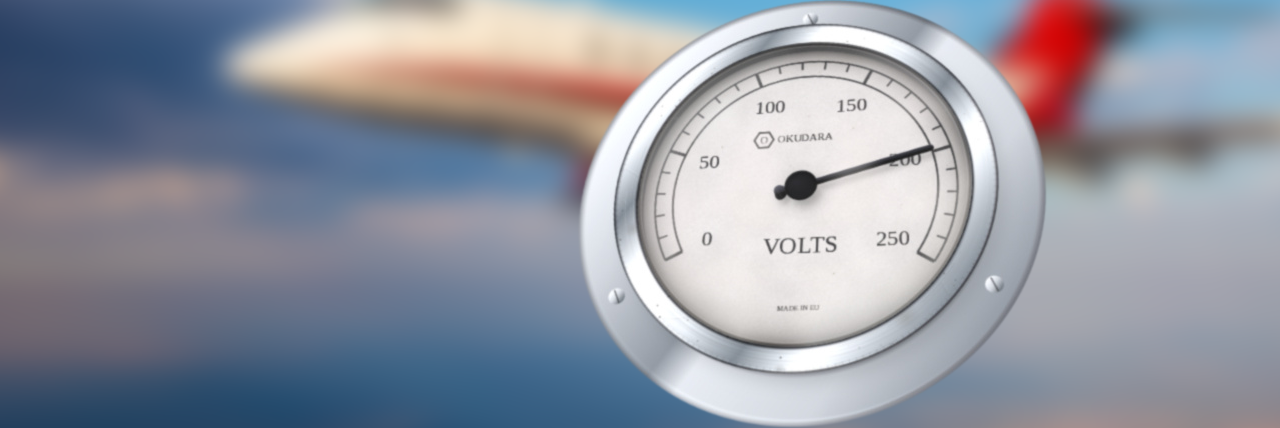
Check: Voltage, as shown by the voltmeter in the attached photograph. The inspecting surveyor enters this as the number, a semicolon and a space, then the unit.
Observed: 200; V
